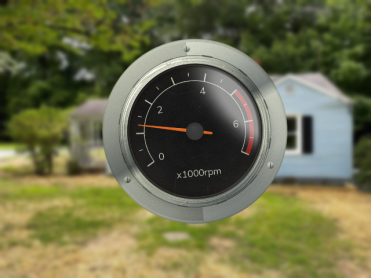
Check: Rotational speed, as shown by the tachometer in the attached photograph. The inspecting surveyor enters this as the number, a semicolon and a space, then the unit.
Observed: 1250; rpm
